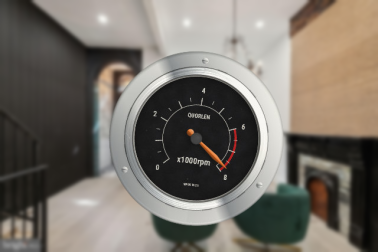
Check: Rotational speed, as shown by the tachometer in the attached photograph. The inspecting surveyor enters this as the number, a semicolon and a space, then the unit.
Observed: 7750; rpm
